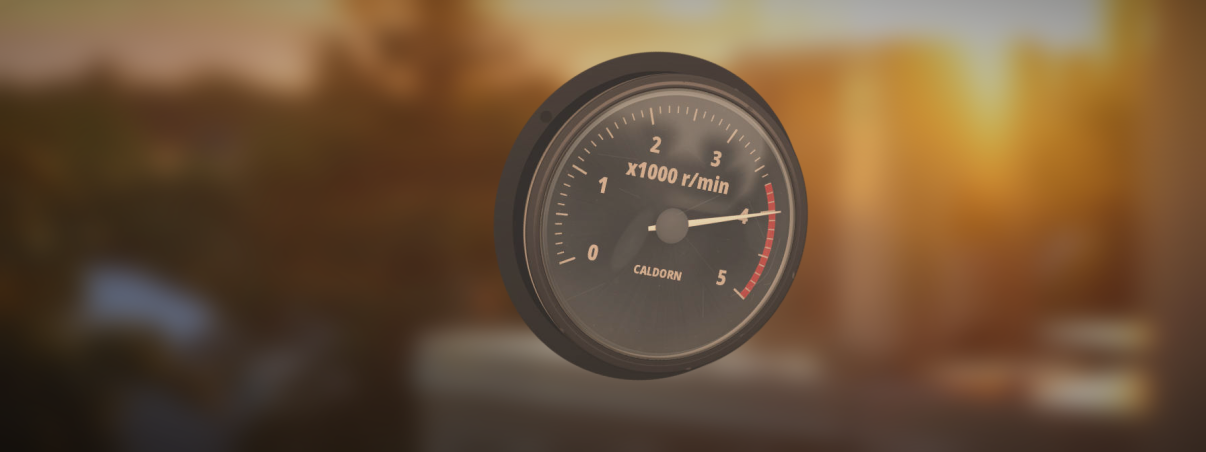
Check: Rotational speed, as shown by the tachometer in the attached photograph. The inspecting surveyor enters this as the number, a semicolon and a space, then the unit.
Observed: 4000; rpm
